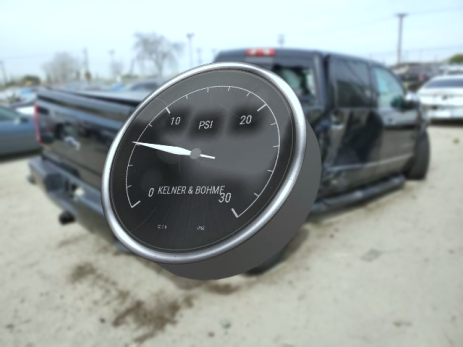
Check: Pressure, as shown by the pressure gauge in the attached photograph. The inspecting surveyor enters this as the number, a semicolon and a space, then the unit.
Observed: 6; psi
